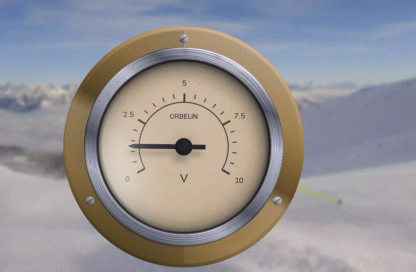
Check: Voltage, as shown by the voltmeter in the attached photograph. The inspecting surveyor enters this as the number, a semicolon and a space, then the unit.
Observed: 1.25; V
